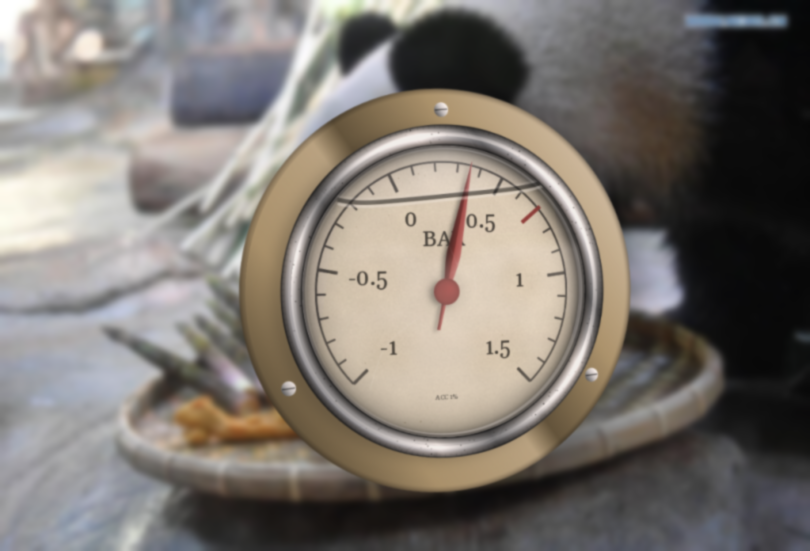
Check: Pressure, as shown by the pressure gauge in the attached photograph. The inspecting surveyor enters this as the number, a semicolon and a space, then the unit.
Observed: 0.35; bar
